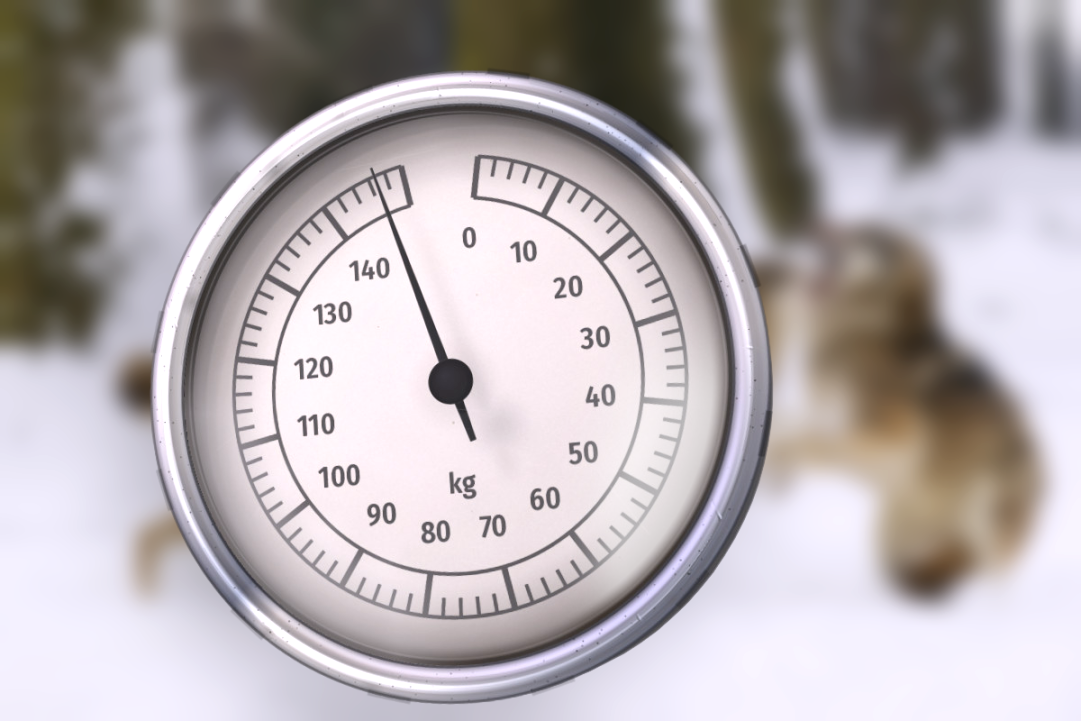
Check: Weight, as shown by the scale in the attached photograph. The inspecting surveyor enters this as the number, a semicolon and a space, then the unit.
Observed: 147; kg
